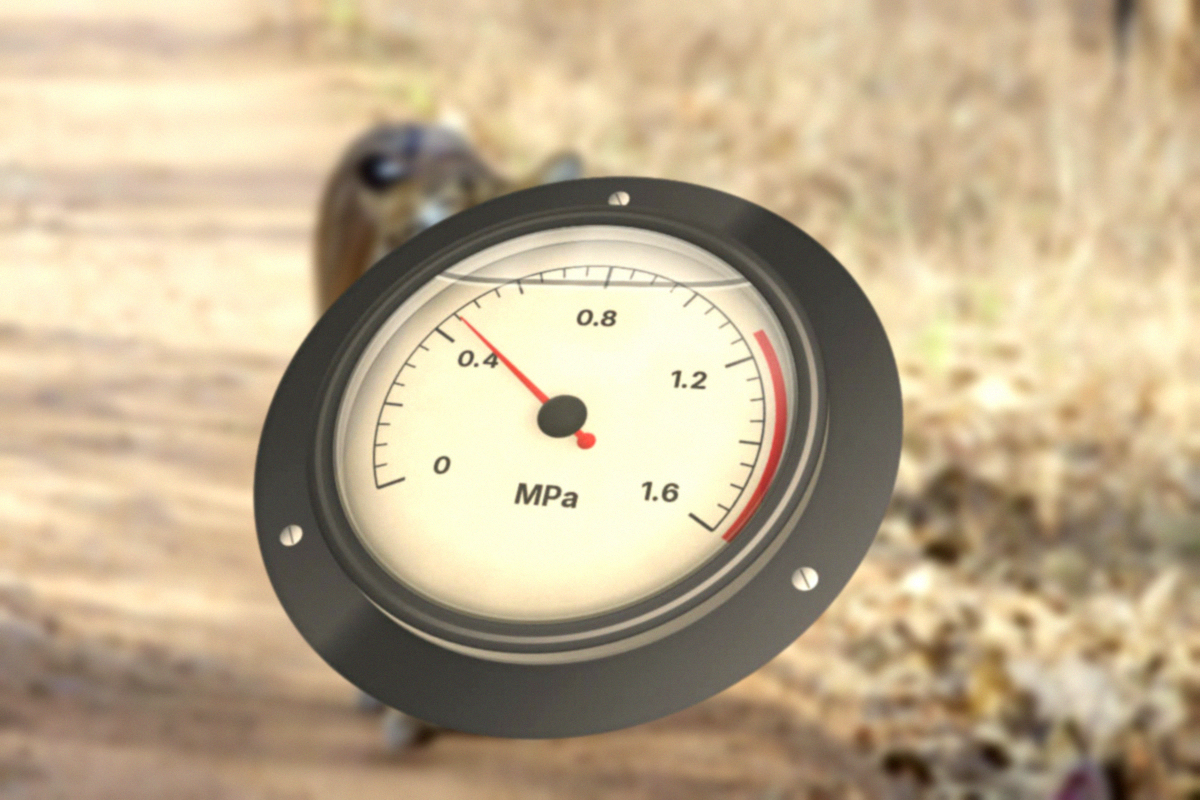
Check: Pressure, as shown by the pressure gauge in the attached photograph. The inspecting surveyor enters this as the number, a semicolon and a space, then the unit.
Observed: 0.45; MPa
